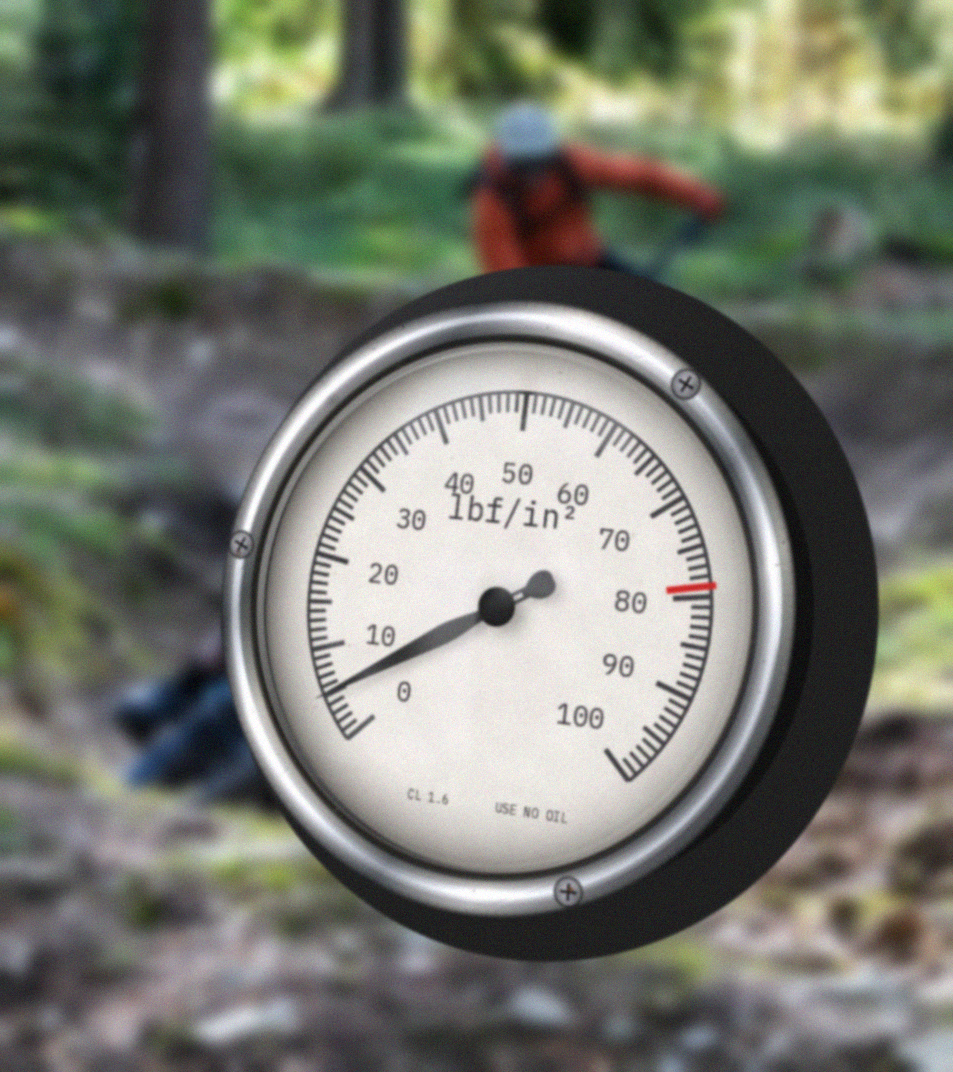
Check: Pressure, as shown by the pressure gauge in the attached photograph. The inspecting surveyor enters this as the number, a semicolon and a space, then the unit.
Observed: 5; psi
